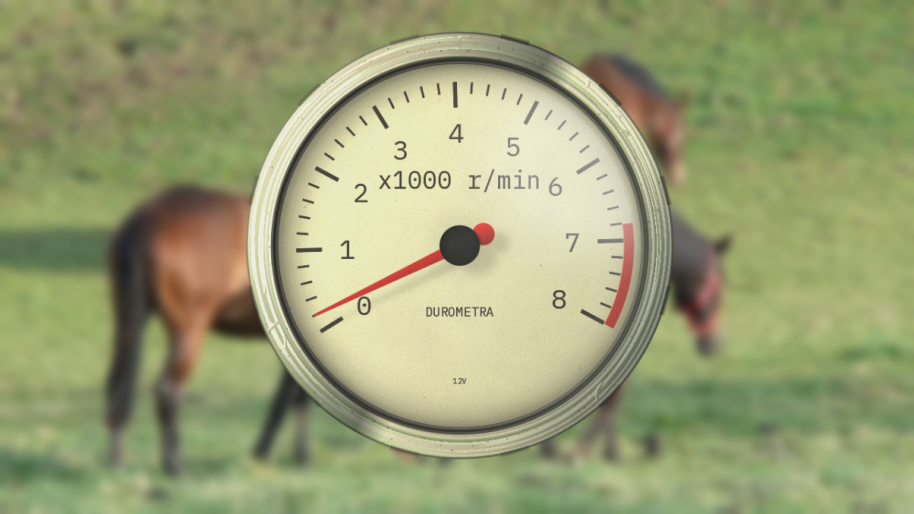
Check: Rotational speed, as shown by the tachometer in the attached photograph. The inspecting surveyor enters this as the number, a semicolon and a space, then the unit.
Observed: 200; rpm
